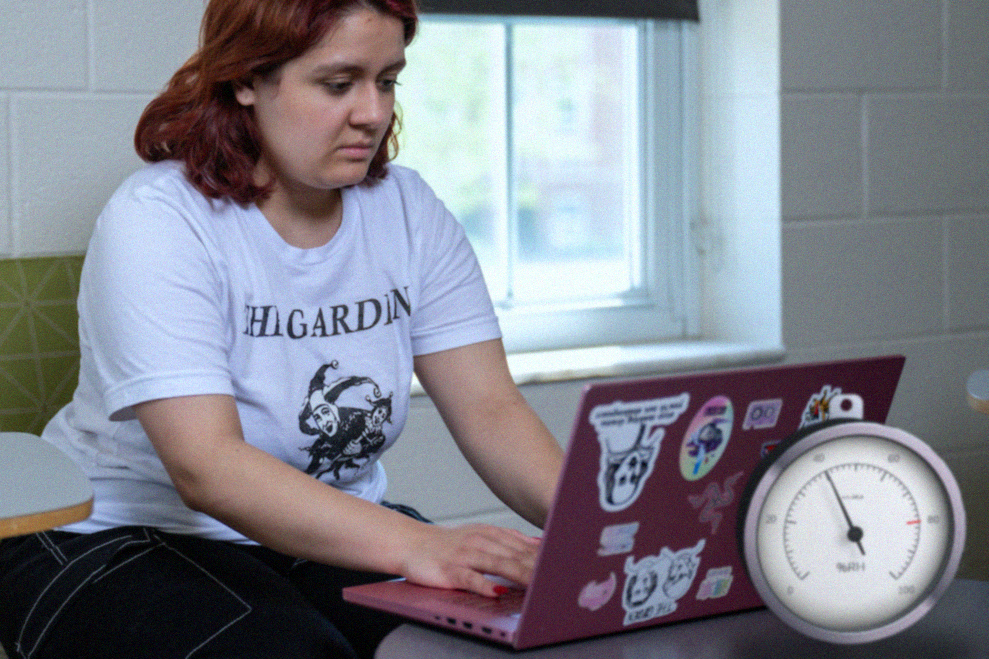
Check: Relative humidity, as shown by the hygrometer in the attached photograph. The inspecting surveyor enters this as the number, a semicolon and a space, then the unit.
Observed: 40; %
